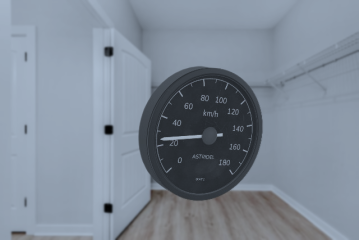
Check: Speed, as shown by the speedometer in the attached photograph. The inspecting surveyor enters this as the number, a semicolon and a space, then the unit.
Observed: 25; km/h
